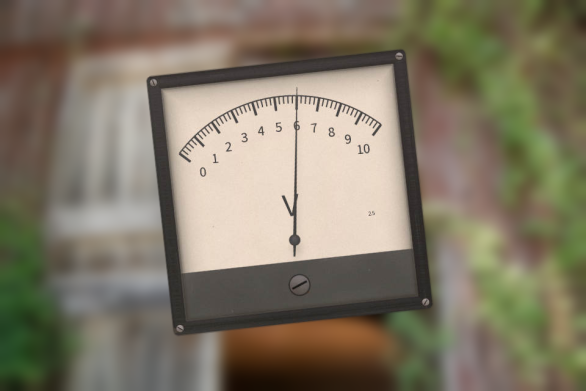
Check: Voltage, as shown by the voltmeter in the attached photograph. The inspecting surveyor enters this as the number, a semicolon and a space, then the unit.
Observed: 6; V
